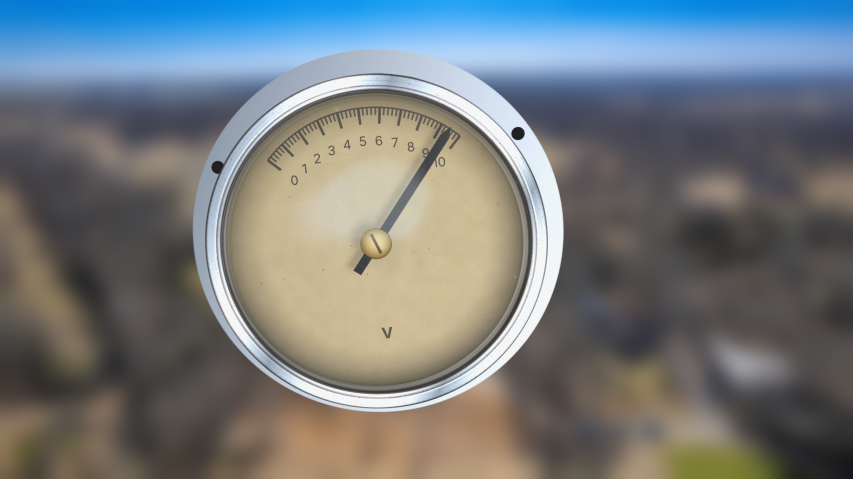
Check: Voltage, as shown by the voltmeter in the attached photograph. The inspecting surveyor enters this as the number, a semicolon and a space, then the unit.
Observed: 9.4; V
